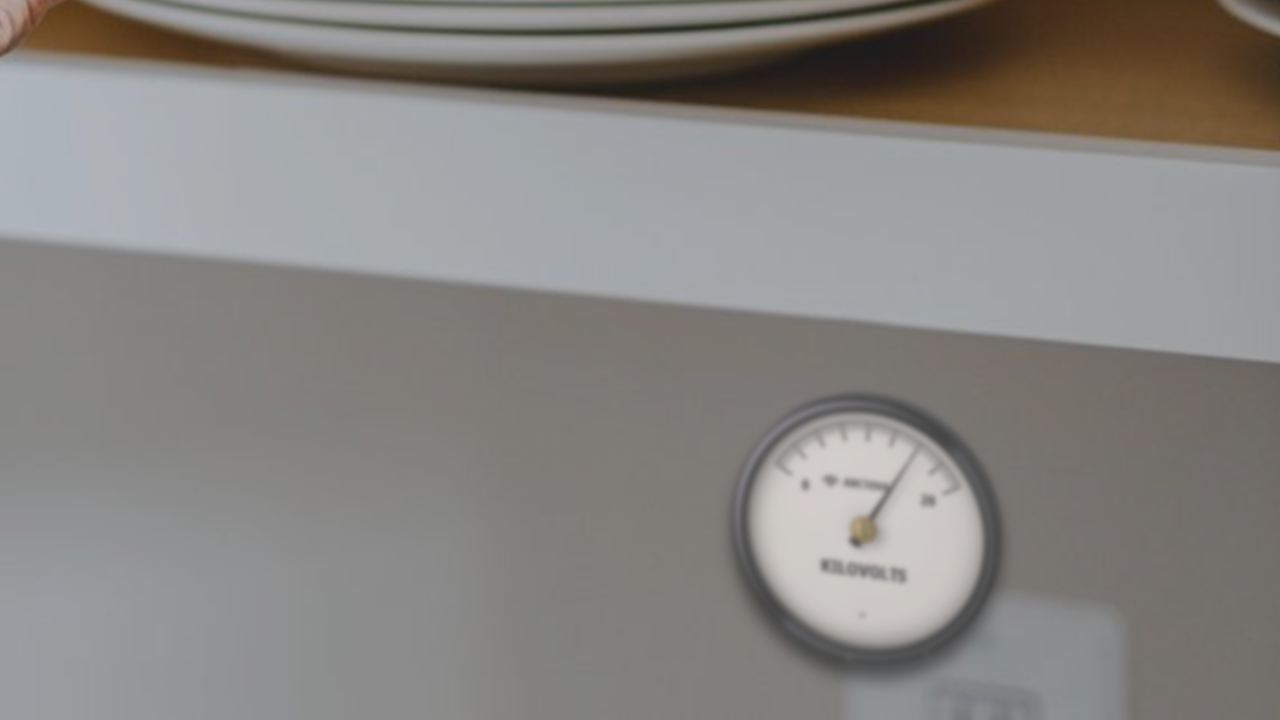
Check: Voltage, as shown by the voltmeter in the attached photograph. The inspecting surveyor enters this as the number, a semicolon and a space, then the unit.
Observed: 15; kV
